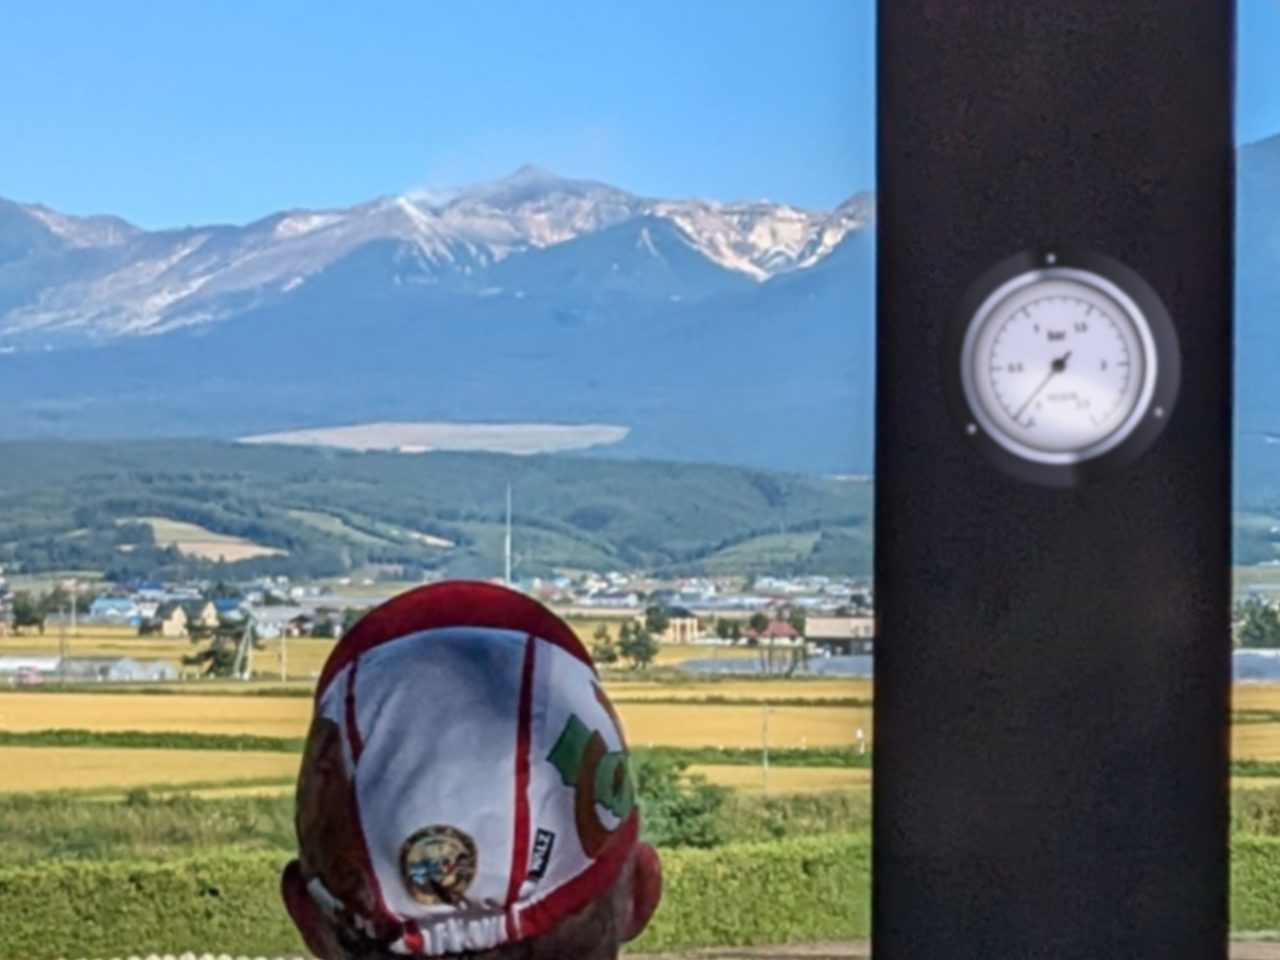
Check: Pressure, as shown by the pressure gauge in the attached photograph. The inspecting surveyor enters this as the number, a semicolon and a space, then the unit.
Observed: 0.1; bar
